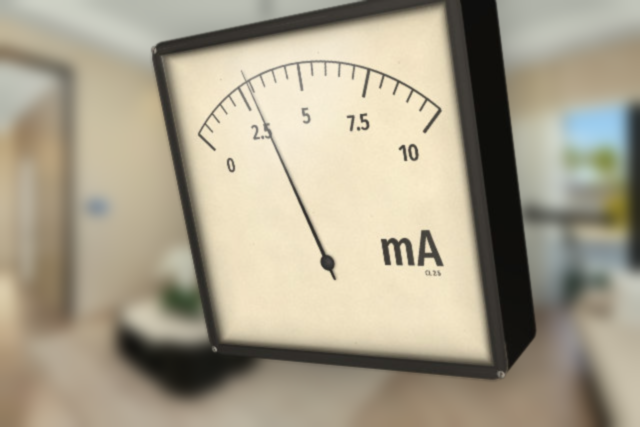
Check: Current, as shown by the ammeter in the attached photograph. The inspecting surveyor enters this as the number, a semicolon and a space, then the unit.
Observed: 3; mA
